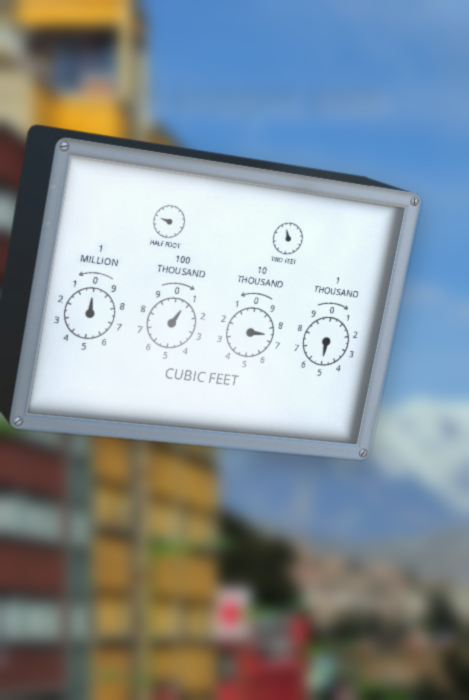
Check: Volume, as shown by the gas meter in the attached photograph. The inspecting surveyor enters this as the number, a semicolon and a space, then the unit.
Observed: 7500; ft³
